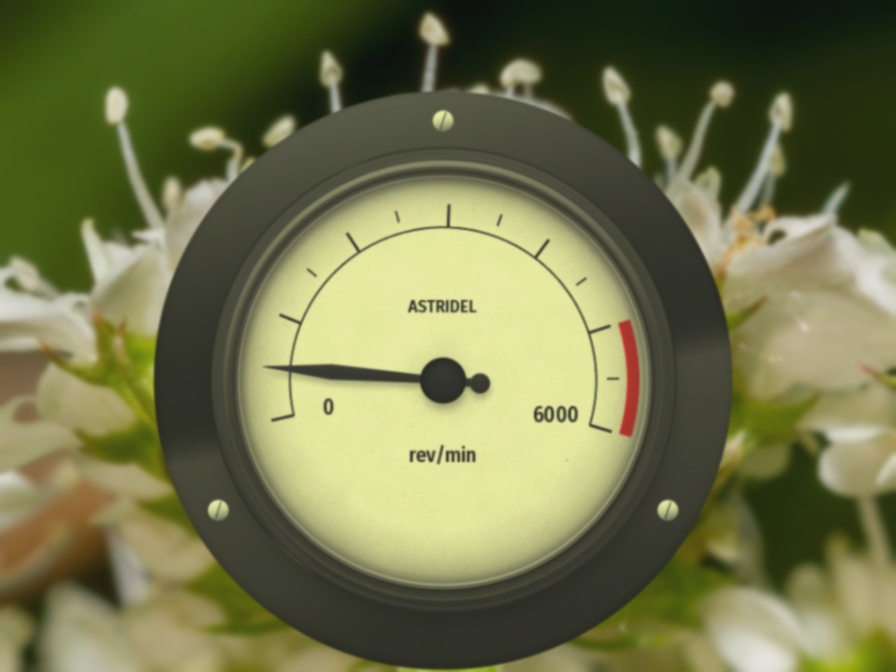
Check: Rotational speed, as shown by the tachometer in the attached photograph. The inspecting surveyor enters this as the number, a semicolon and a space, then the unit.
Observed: 500; rpm
